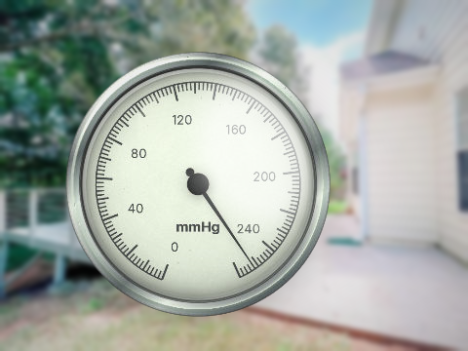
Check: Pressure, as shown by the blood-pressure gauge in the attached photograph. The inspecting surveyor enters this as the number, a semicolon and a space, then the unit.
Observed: 252; mmHg
